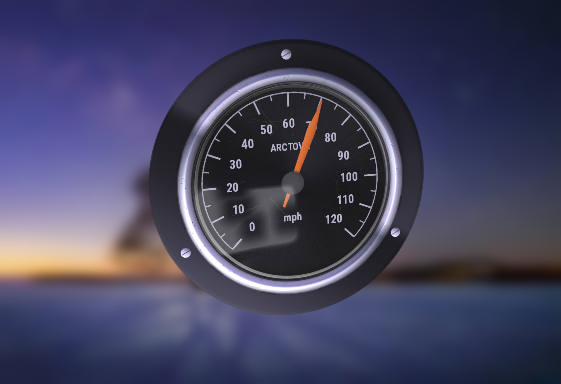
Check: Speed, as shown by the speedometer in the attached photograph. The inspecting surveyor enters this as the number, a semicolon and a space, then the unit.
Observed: 70; mph
